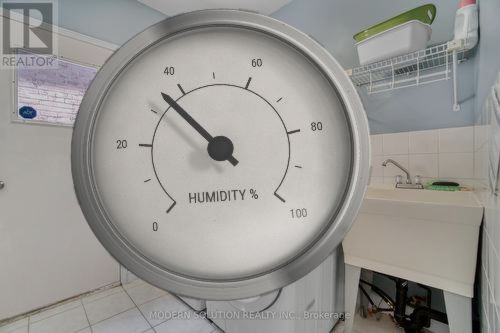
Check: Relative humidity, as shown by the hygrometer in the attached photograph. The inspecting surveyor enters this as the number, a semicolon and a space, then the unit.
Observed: 35; %
